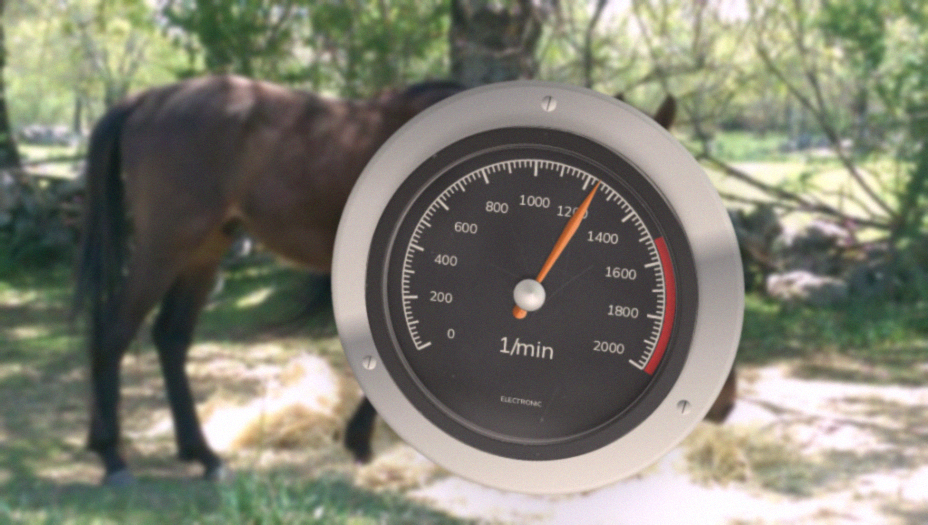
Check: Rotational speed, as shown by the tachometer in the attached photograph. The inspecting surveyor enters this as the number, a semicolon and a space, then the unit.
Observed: 1240; rpm
